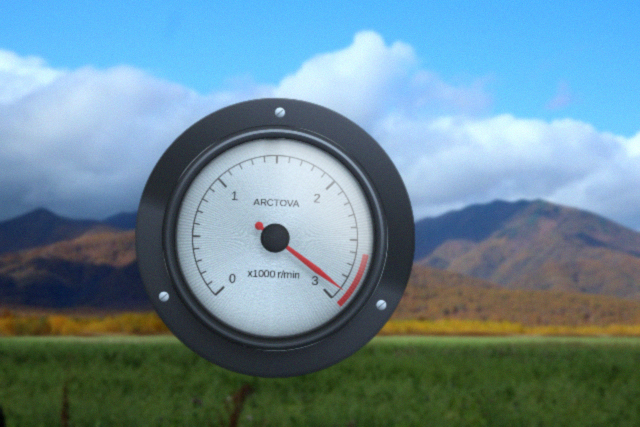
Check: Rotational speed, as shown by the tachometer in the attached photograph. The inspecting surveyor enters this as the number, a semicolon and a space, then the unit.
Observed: 2900; rpm
